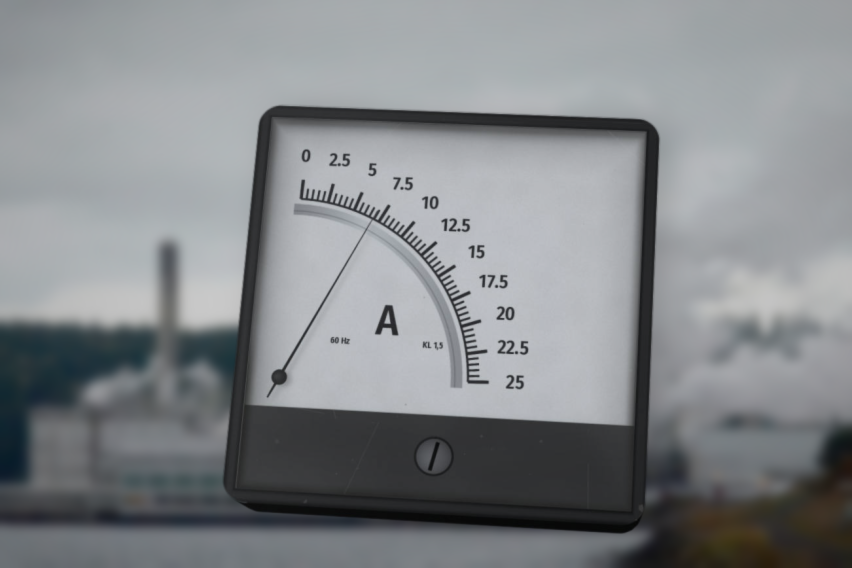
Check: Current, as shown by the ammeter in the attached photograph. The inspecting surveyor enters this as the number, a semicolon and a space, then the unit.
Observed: 7; A
